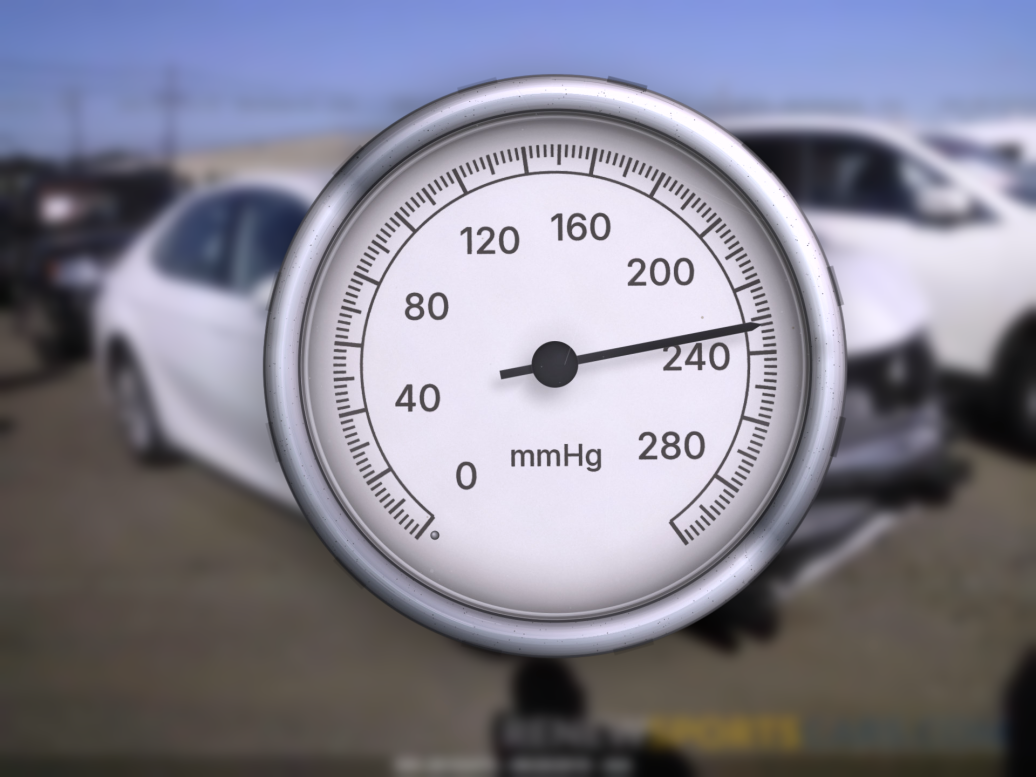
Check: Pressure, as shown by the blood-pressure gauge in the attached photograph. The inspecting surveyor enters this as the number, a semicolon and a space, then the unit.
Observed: 232; mmHg
